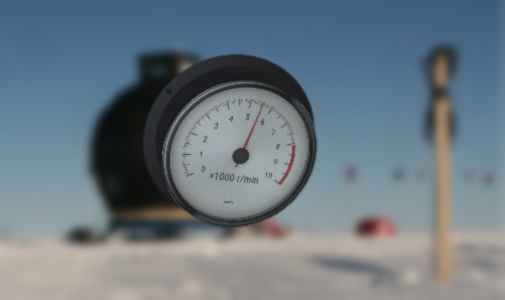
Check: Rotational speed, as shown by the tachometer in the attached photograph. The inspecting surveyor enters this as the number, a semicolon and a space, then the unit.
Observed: 5500; rpm
